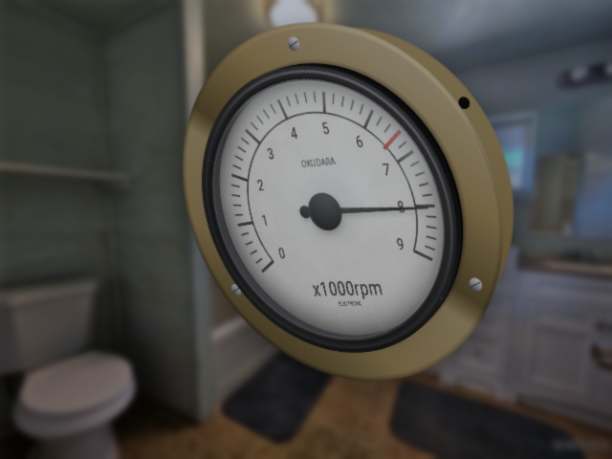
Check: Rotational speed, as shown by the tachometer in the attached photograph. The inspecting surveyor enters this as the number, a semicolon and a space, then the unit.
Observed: 8000; rpm
